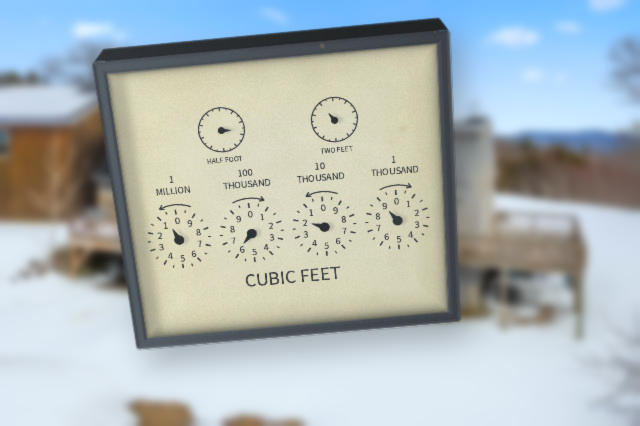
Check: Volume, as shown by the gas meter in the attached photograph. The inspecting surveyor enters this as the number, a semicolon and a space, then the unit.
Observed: 61900; ft³
